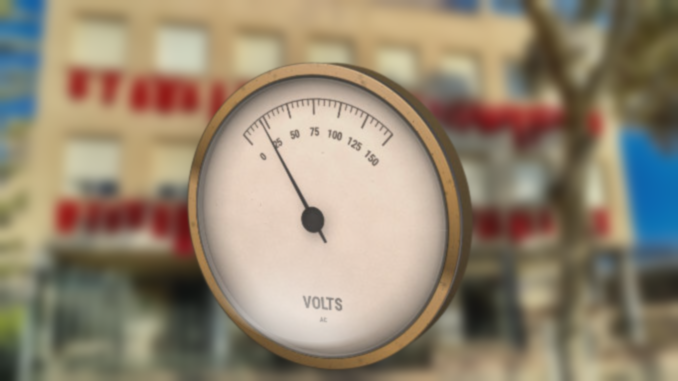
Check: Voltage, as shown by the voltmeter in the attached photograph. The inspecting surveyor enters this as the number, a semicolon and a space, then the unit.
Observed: 25; V
